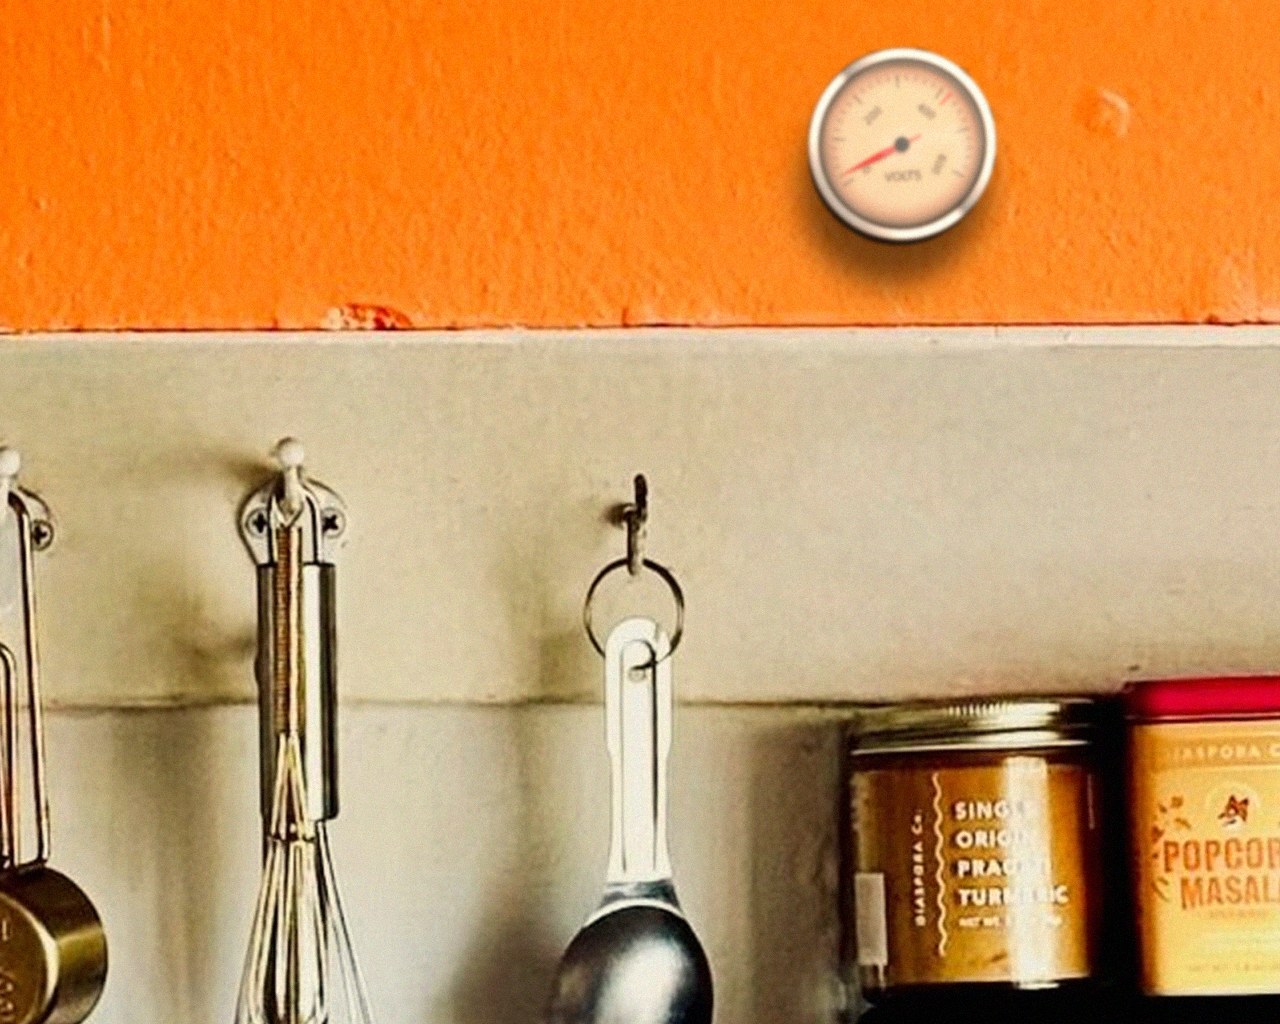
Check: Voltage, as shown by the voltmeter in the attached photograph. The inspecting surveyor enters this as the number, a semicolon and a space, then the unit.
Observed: 20; V
